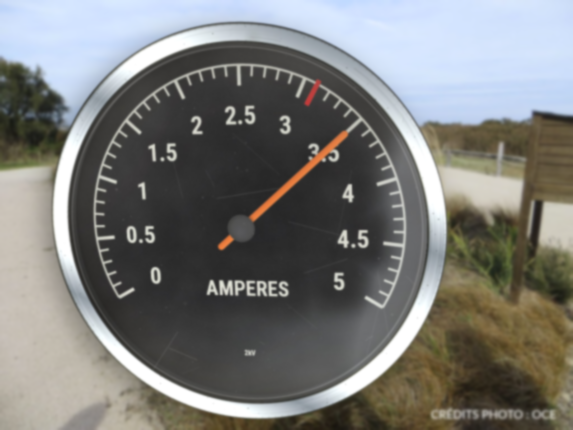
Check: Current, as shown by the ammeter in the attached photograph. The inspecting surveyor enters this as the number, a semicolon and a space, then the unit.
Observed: 3.5; A
